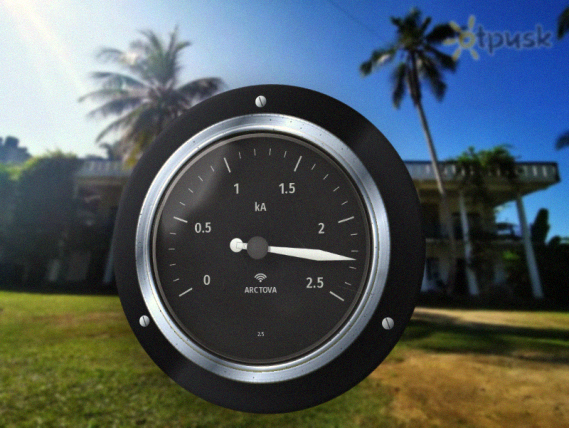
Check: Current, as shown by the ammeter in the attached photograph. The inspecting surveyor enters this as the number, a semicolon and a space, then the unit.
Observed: 2.25; kA
